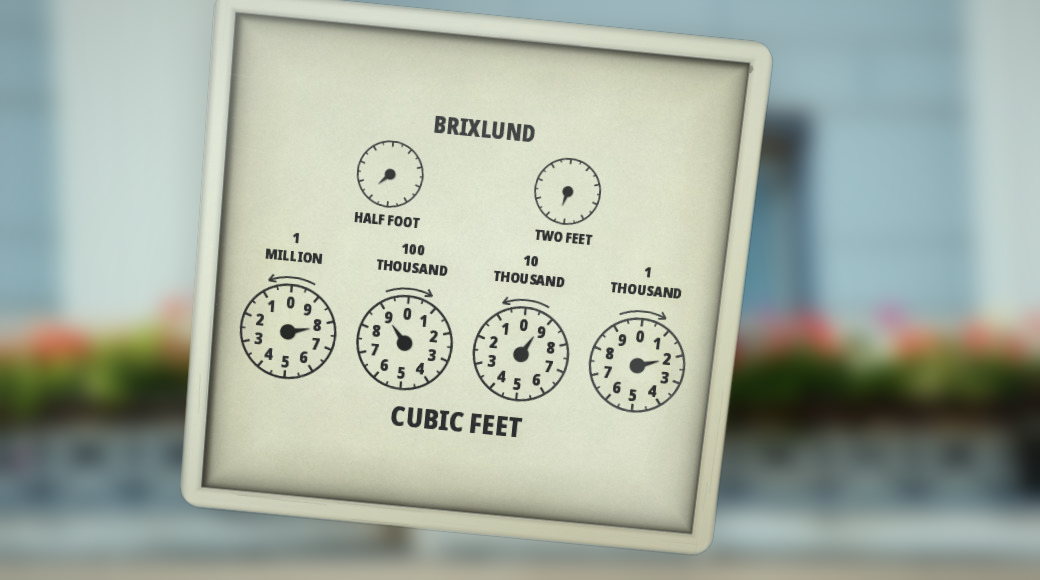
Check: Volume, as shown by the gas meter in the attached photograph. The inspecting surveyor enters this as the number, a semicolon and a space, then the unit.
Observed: 789200; ft³
